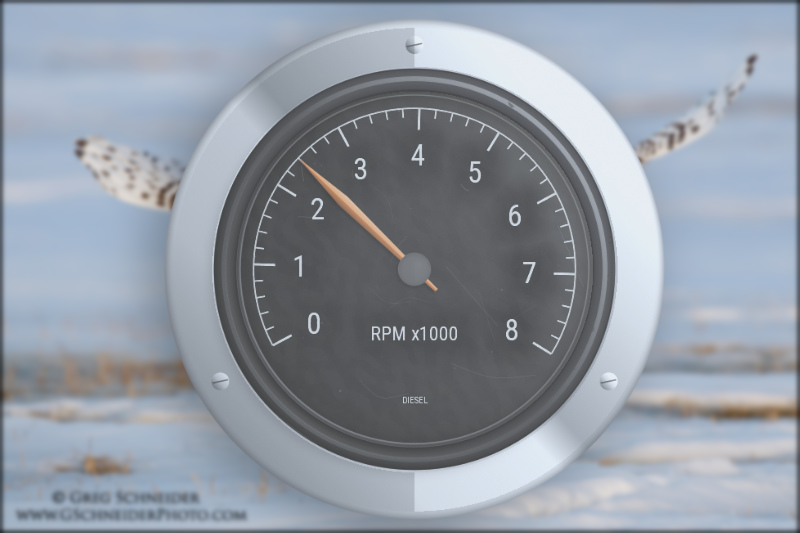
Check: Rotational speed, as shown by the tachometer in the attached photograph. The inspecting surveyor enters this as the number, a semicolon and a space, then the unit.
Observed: 2400; rpm
